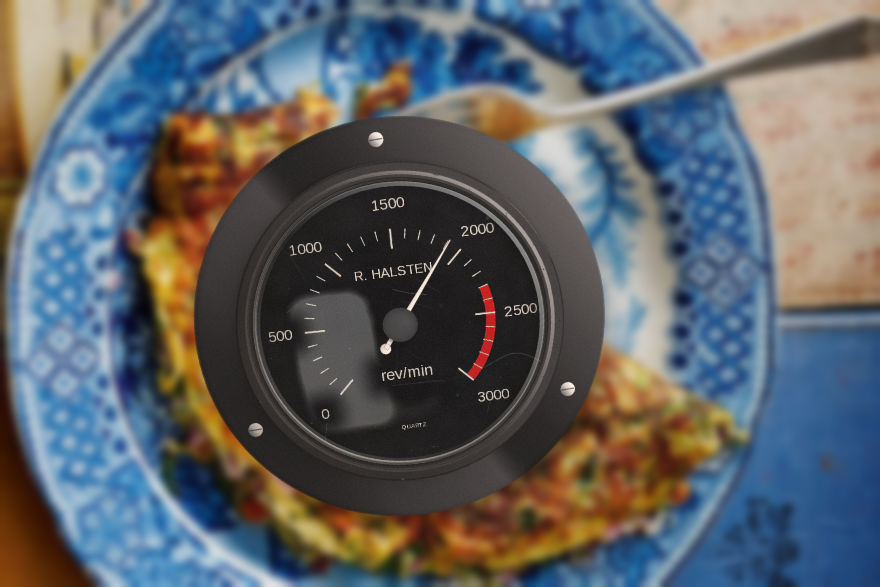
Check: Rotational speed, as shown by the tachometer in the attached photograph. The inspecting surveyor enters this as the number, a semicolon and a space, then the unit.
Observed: 1900; rpm
